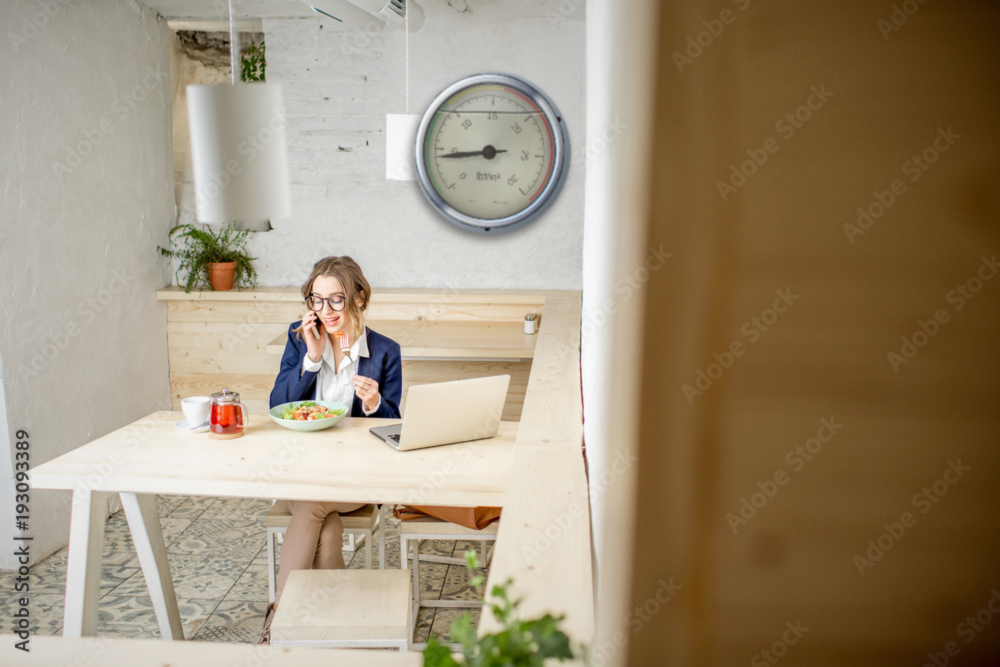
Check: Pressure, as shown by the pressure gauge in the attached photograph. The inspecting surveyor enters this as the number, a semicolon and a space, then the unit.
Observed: 4; psi
